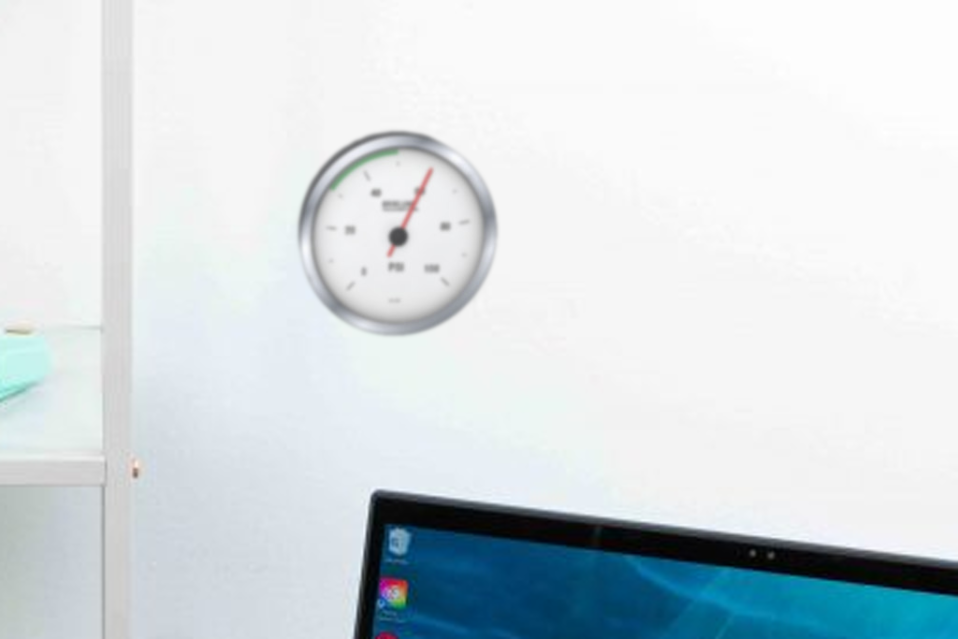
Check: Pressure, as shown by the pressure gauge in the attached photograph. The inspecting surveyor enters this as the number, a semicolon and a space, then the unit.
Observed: 60; psi
